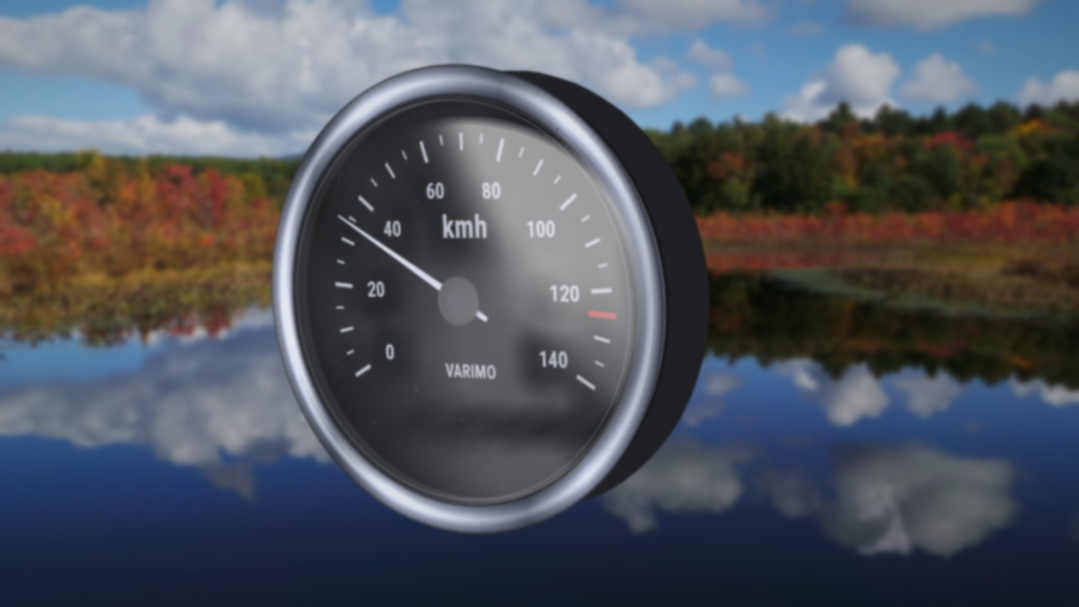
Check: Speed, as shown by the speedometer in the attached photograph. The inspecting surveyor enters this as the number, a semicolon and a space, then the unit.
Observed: 35; km/h
